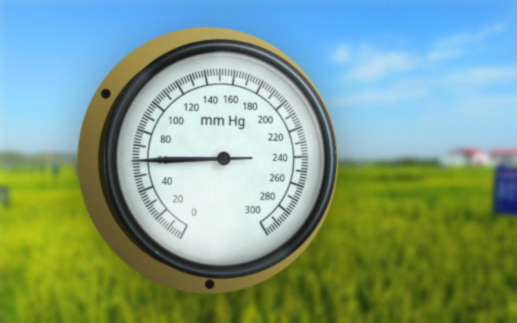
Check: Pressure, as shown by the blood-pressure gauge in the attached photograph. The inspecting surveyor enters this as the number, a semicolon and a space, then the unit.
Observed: 60; mmHg
